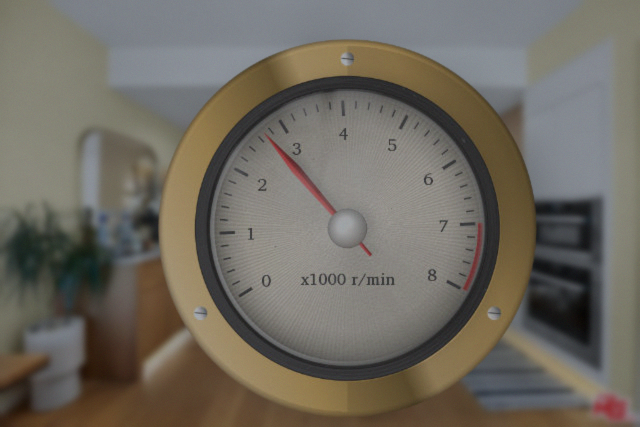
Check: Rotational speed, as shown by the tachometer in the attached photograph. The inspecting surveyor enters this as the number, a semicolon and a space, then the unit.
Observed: 2700; rpm
